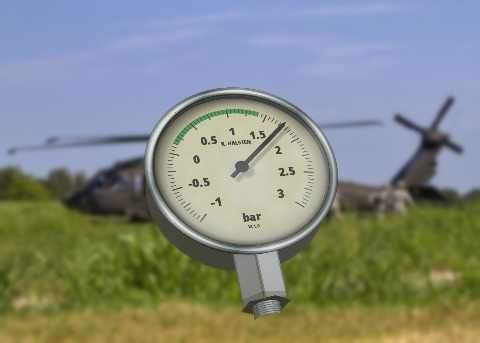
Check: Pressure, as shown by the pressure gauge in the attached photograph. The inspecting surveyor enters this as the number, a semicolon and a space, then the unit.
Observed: 1.75; bar
